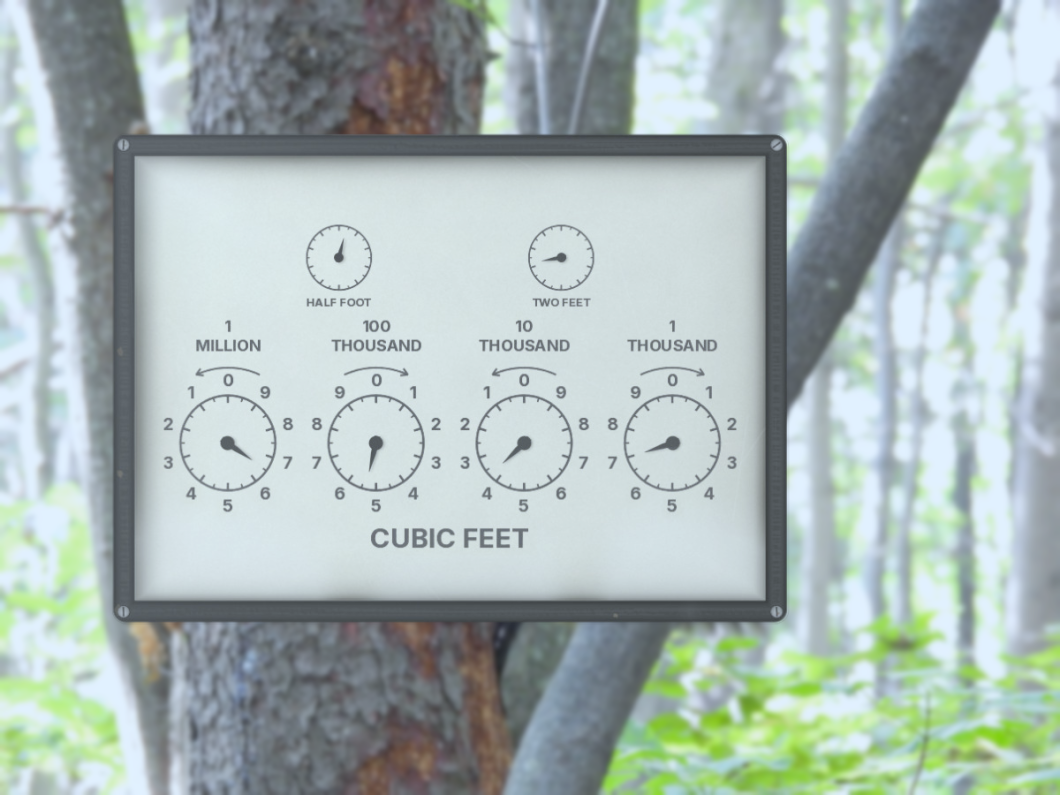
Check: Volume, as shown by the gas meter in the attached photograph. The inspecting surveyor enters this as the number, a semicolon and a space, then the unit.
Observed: 653700; ft³
